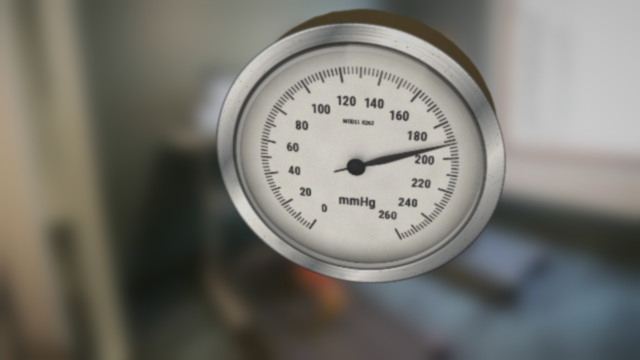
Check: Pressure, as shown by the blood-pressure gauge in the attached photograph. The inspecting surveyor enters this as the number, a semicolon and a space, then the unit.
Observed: 190; mmHg
